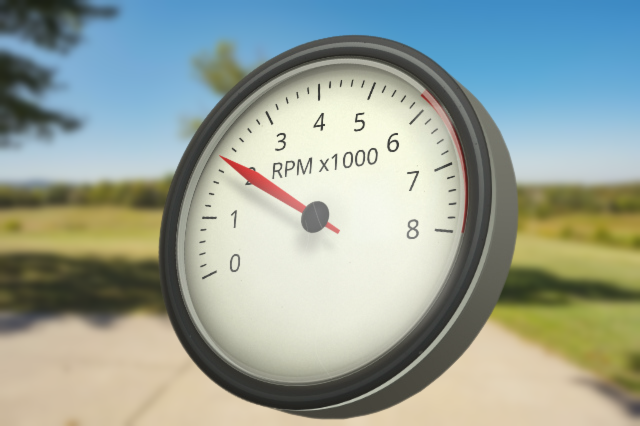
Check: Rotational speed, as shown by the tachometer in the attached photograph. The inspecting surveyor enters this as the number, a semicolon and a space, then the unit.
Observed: 2000; rpm
